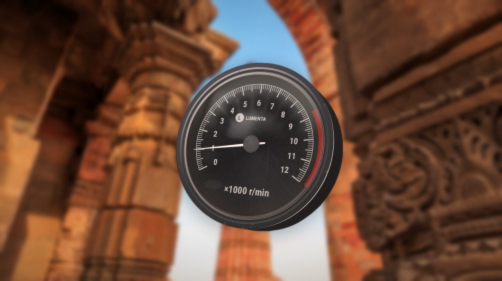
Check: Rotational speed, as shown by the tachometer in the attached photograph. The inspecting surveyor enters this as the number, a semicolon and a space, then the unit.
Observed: 1000; rpm
